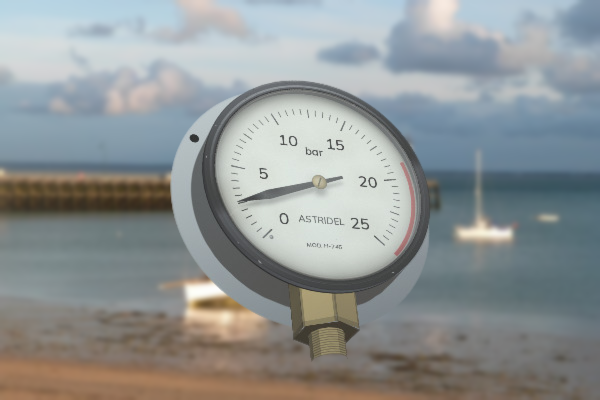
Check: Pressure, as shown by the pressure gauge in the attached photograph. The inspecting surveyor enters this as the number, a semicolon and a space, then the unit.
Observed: 2.5; bar
